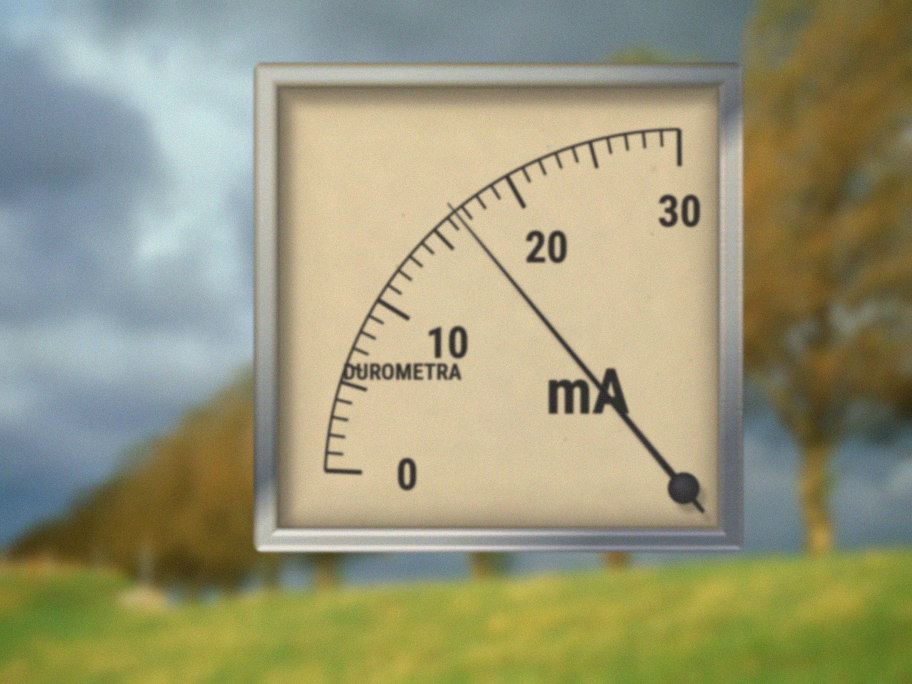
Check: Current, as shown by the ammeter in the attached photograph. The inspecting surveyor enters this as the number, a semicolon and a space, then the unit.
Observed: 16.5; mA
